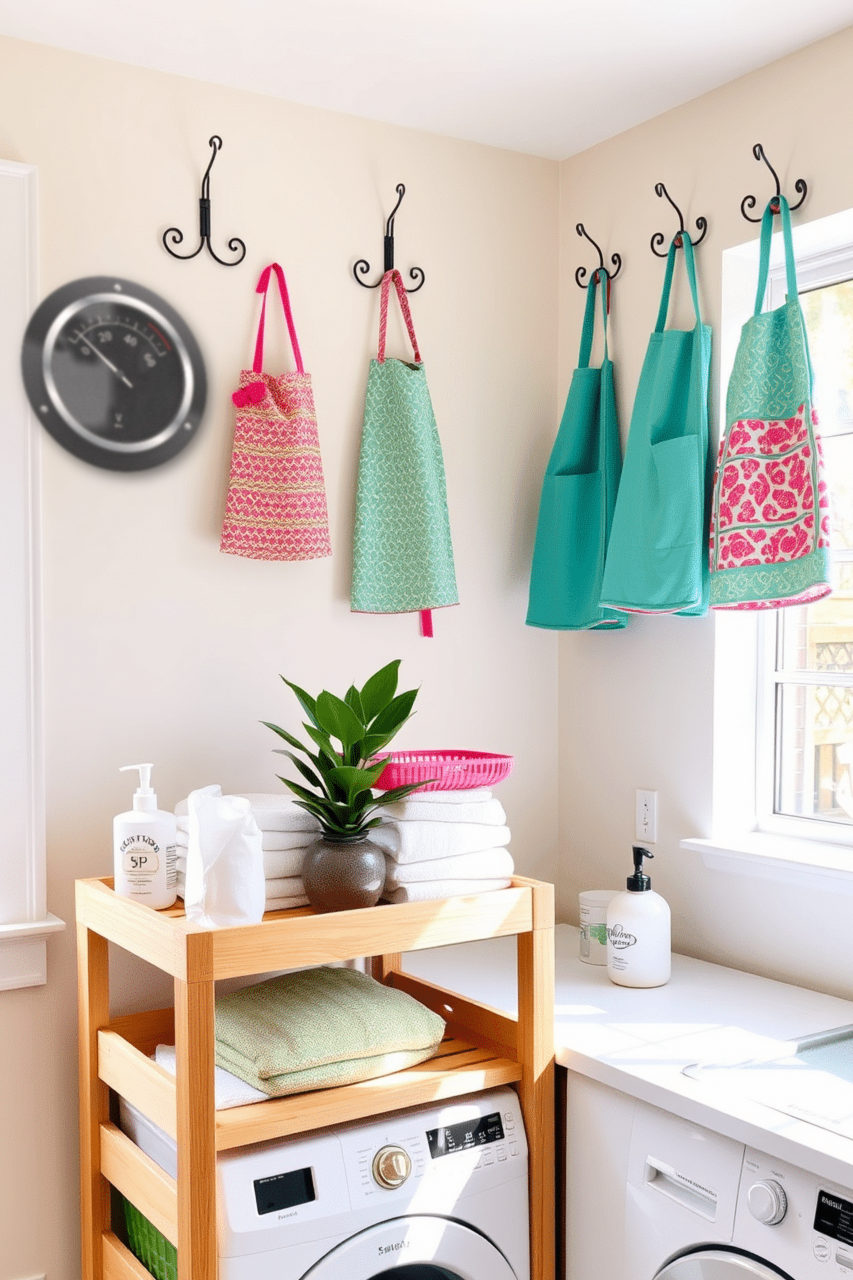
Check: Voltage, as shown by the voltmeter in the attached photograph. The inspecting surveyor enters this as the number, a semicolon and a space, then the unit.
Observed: 5; V
